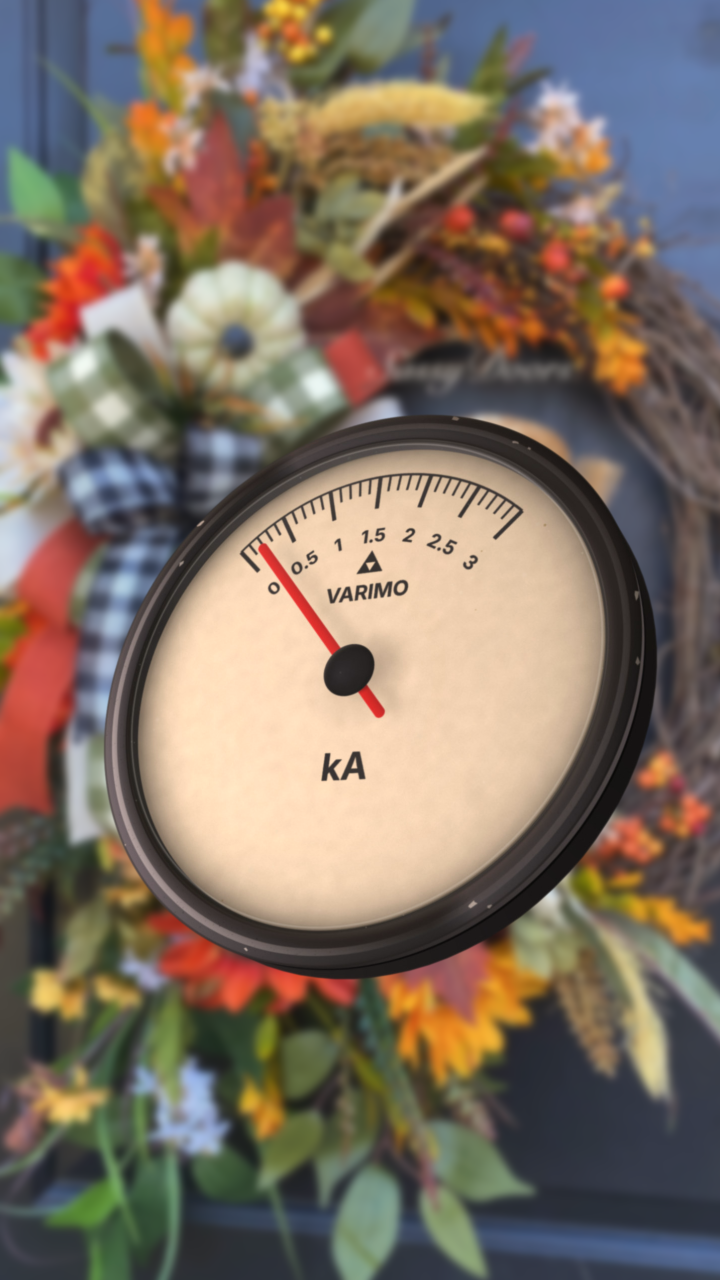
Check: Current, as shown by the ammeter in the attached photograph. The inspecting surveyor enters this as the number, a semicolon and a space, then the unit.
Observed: 0.2; kA
